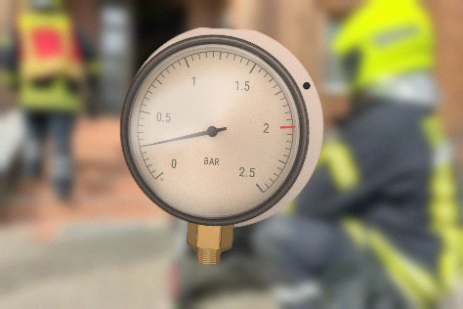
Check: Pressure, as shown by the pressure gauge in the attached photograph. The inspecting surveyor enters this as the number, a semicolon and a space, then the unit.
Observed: 0.25; bar
